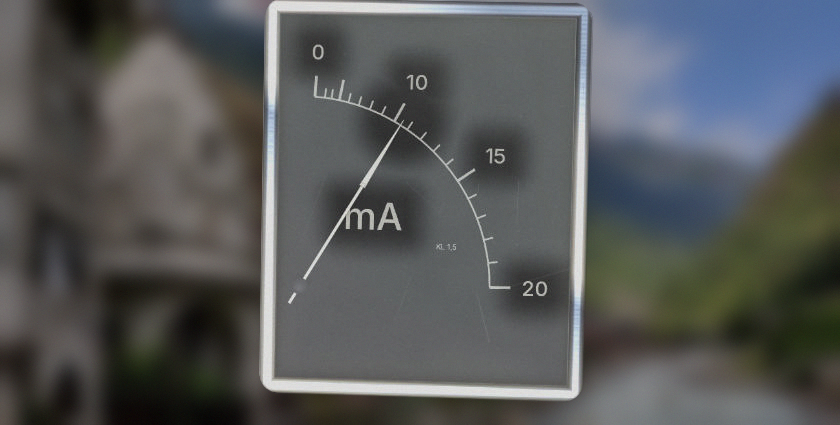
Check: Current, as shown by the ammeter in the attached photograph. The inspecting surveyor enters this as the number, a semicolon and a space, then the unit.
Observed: 10.5; mA
